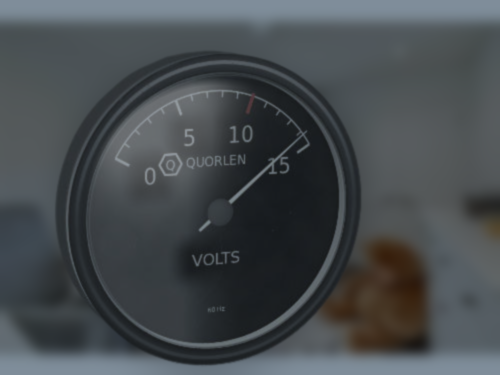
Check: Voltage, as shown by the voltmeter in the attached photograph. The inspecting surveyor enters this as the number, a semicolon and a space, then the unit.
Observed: 14; V
